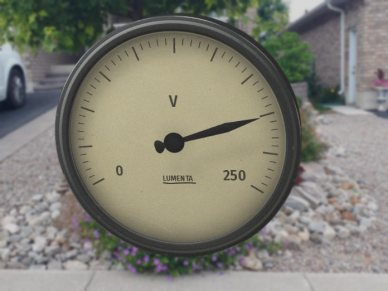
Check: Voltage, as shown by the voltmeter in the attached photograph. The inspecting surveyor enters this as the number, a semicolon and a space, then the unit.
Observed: 200; V
